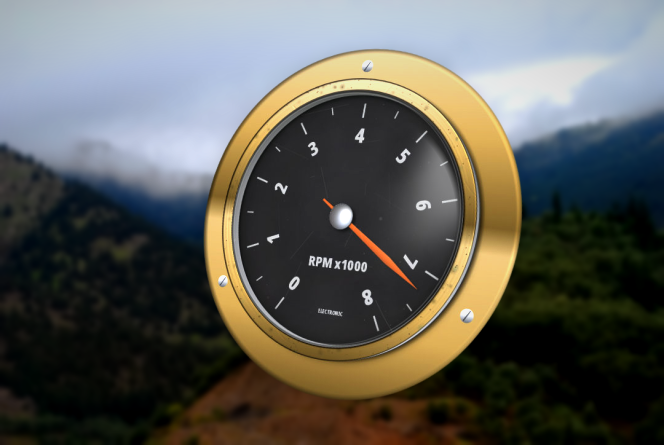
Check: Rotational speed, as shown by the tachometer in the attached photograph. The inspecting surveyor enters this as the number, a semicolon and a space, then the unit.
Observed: 7250; rpm
